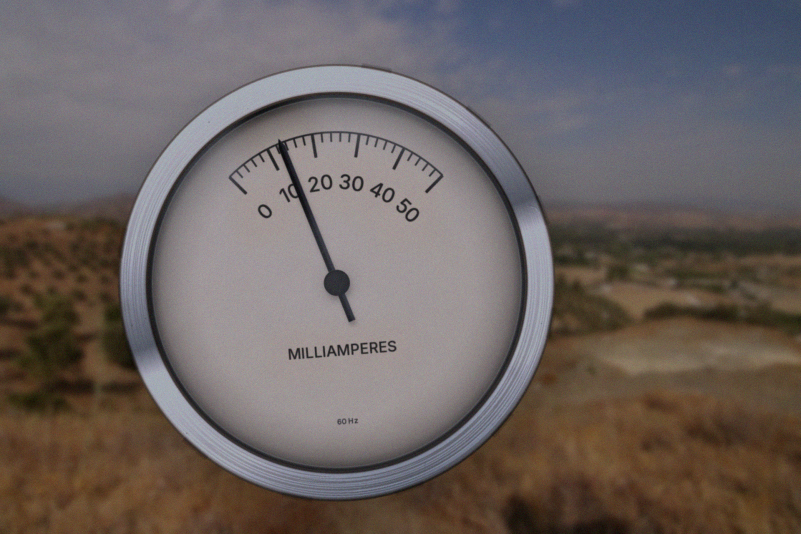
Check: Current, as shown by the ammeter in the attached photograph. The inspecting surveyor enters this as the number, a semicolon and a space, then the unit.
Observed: 13; mA
